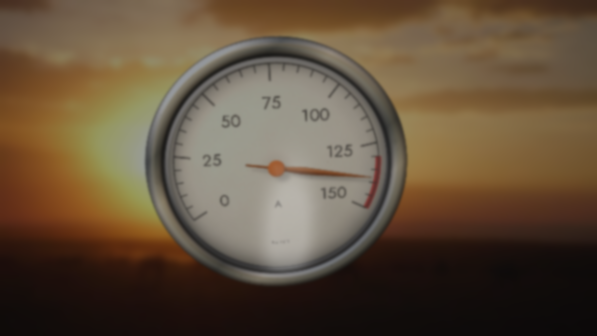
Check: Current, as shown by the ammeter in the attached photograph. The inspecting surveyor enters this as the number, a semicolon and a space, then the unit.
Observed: 137.5; A
